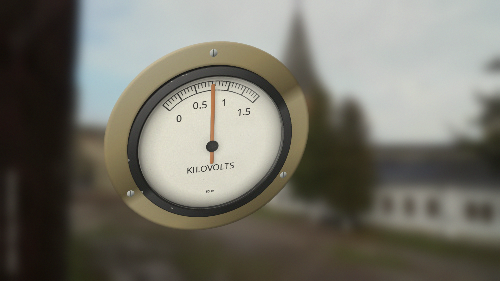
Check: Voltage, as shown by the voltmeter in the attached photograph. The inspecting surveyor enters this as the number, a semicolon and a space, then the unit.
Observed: 0.75; kV
